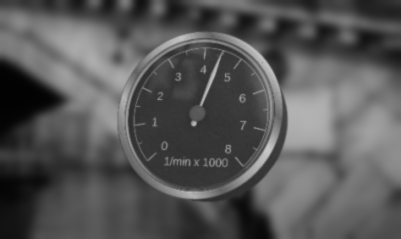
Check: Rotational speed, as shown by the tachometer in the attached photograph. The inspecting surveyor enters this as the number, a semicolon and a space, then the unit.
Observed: 4500; rpm
